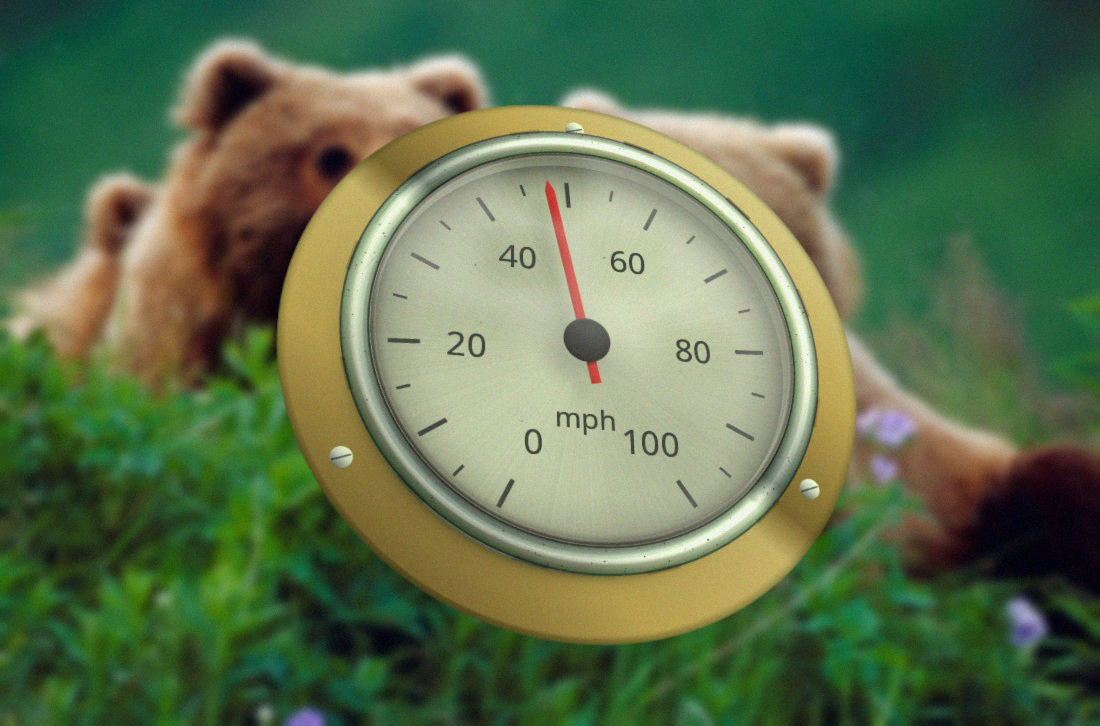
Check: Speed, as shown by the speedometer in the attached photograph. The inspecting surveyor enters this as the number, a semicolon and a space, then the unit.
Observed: 47.5; mph
